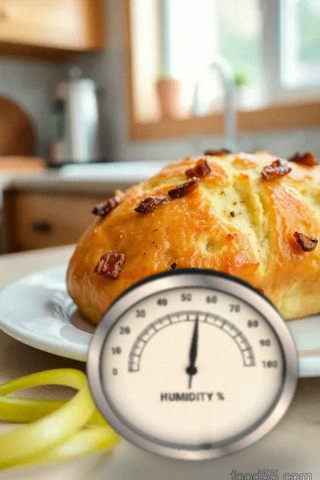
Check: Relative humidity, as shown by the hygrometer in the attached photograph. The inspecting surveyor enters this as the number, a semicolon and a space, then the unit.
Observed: 55; %
